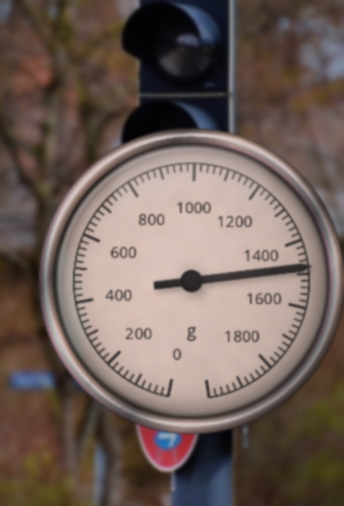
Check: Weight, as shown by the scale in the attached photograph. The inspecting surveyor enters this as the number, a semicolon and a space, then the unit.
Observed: 1480; g
